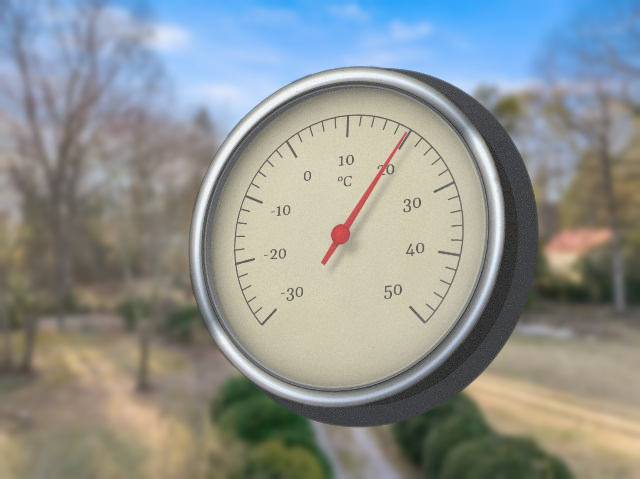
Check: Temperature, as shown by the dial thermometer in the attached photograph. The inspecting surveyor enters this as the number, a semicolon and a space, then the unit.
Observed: 20; °C
